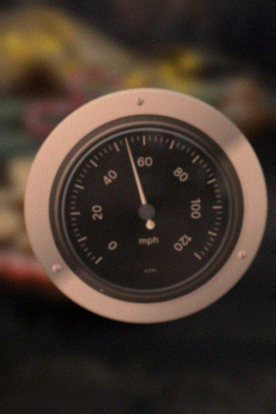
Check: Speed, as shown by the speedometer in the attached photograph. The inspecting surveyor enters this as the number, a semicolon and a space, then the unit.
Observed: 54; mph
